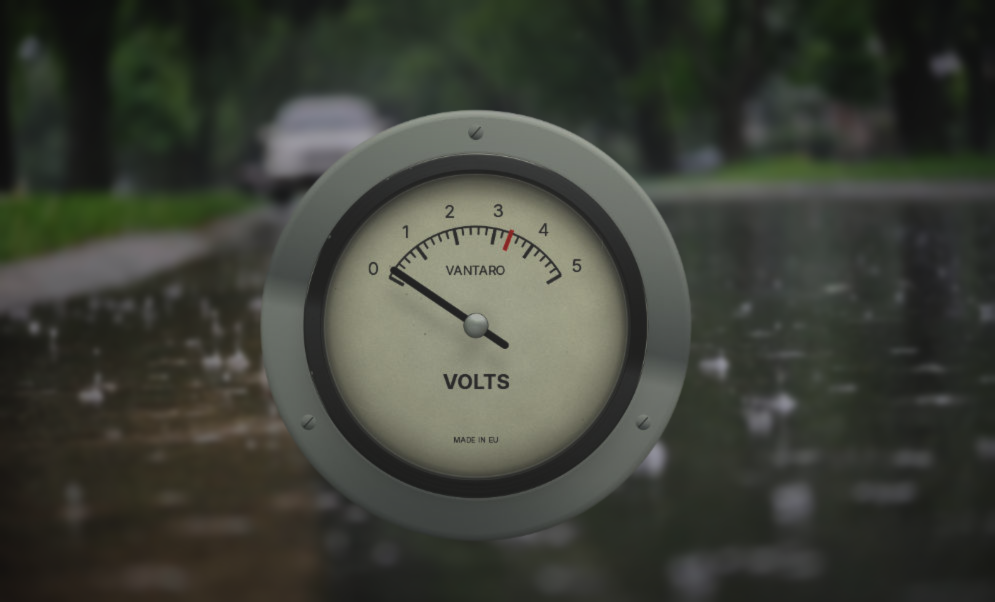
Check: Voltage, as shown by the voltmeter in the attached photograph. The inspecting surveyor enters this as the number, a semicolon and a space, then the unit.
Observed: 0.2; V
